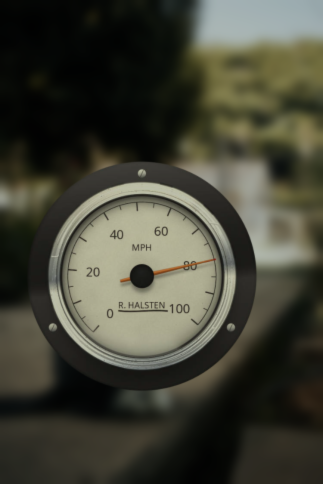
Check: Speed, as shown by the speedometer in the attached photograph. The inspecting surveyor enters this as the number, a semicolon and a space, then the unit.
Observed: 80; mph
